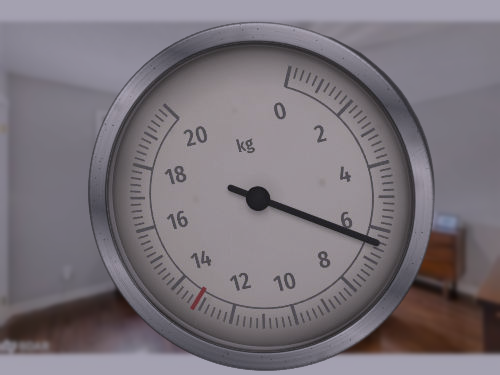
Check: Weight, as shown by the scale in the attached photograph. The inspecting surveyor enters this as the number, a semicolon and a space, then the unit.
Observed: 6.4; kg
